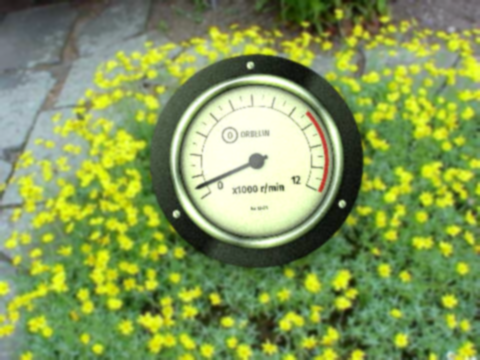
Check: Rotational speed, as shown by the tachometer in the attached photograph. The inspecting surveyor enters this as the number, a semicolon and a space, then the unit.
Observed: 500; rpm
